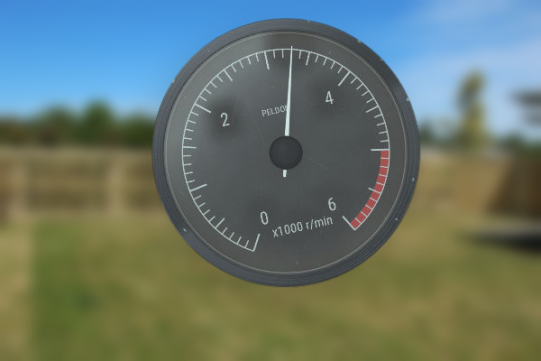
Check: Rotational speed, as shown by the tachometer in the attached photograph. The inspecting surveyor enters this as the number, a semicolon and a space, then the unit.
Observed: 3300; rpm
